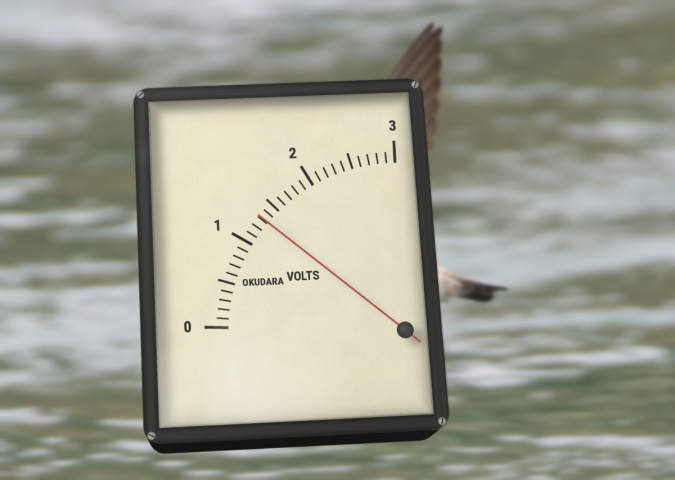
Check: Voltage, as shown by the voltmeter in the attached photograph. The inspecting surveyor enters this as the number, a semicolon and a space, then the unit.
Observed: 1.3; V
